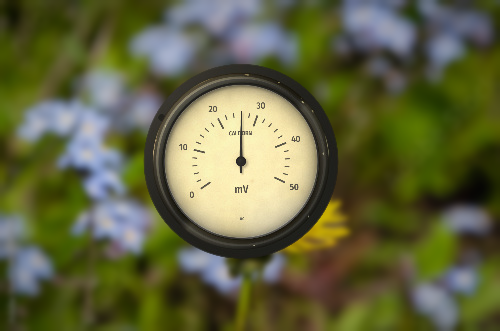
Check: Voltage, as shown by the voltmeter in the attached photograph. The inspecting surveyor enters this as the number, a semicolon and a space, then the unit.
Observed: 26; mV
